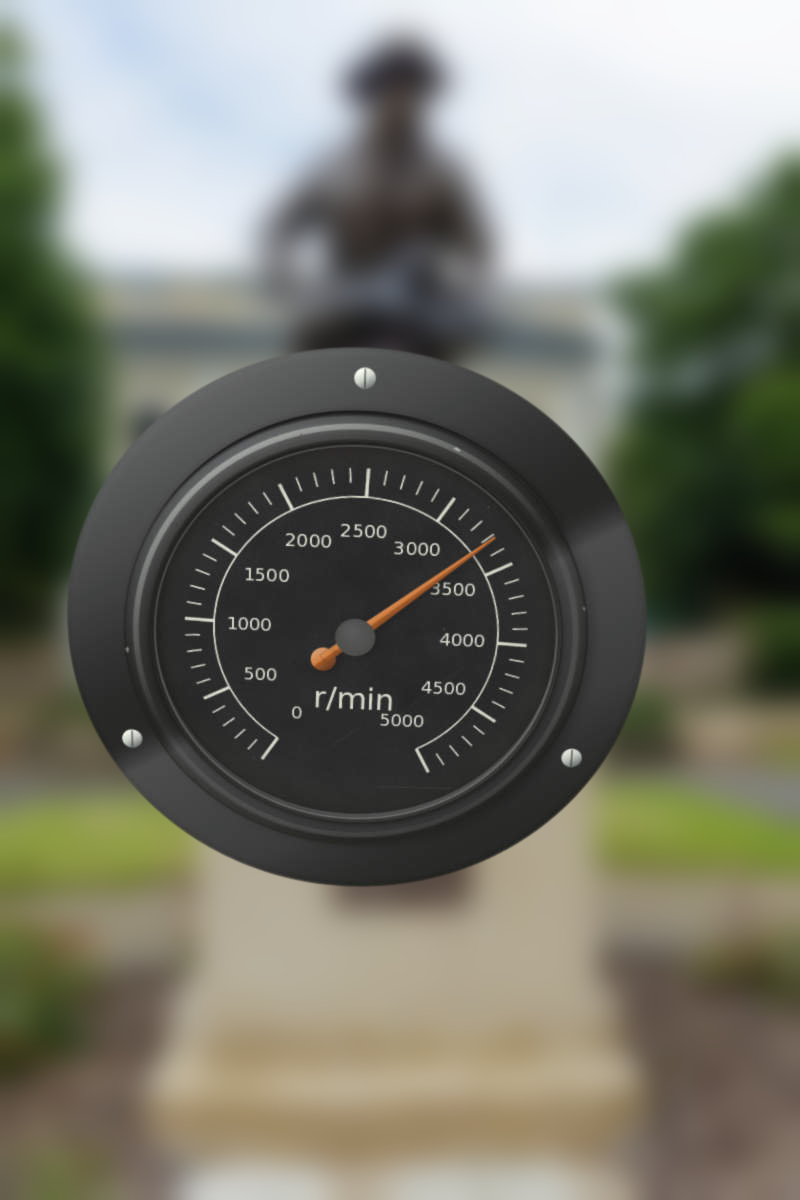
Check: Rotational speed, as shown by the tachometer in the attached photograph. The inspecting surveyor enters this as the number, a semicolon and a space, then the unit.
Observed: 3300; rpm
